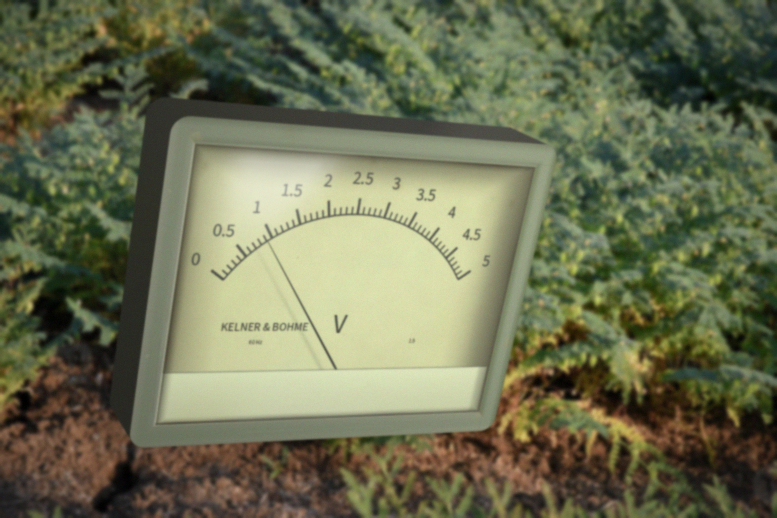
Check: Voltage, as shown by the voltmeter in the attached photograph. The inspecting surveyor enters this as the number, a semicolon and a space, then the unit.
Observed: 0.9; V
